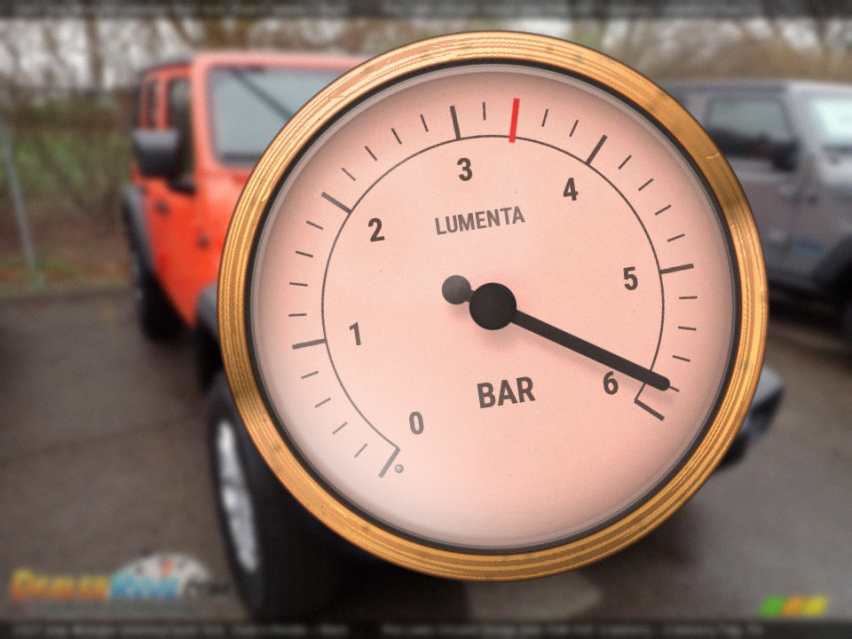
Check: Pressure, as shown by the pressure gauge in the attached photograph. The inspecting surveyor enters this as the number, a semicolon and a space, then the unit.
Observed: 5.8; bar
